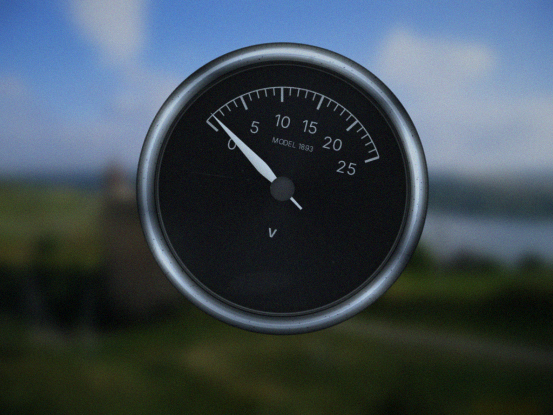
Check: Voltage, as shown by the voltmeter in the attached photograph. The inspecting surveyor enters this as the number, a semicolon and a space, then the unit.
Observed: 1; V
